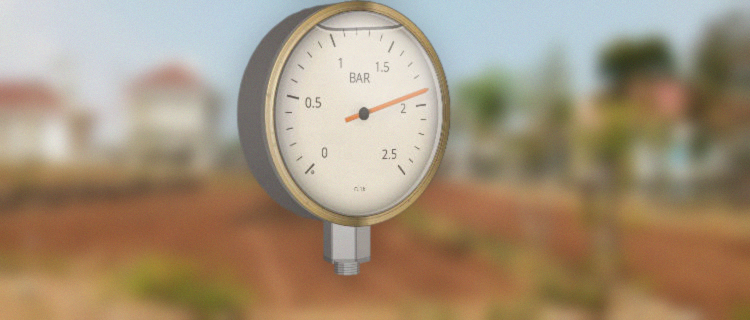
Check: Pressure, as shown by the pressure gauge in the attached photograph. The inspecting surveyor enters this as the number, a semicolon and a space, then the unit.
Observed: 1.9; bar
